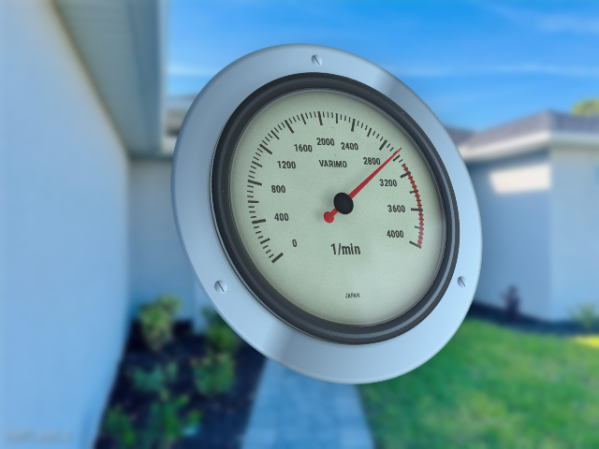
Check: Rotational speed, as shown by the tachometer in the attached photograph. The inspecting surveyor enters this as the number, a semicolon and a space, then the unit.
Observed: 2950; rpm
